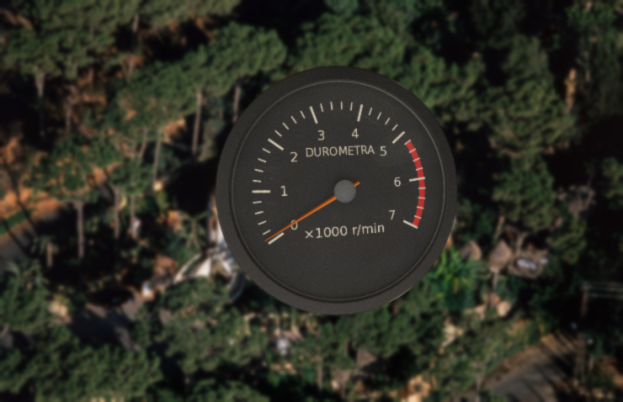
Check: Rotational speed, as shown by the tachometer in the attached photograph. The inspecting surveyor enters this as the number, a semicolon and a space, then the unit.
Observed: 100; rpm
